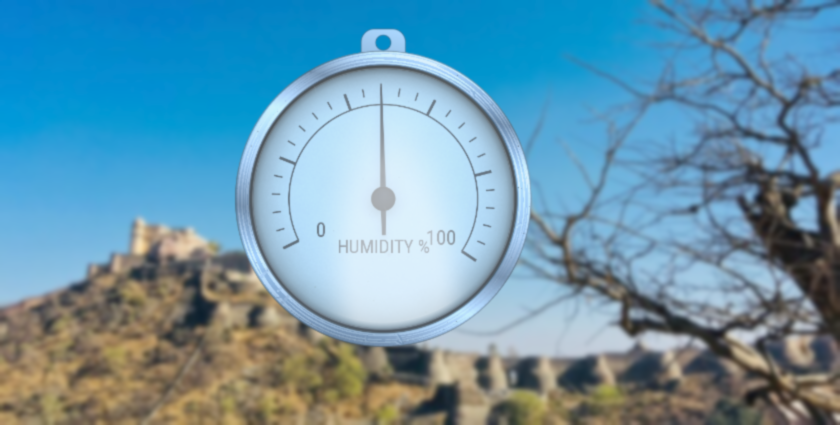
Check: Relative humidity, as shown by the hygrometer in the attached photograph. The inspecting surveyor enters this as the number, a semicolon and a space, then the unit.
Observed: 48; %
